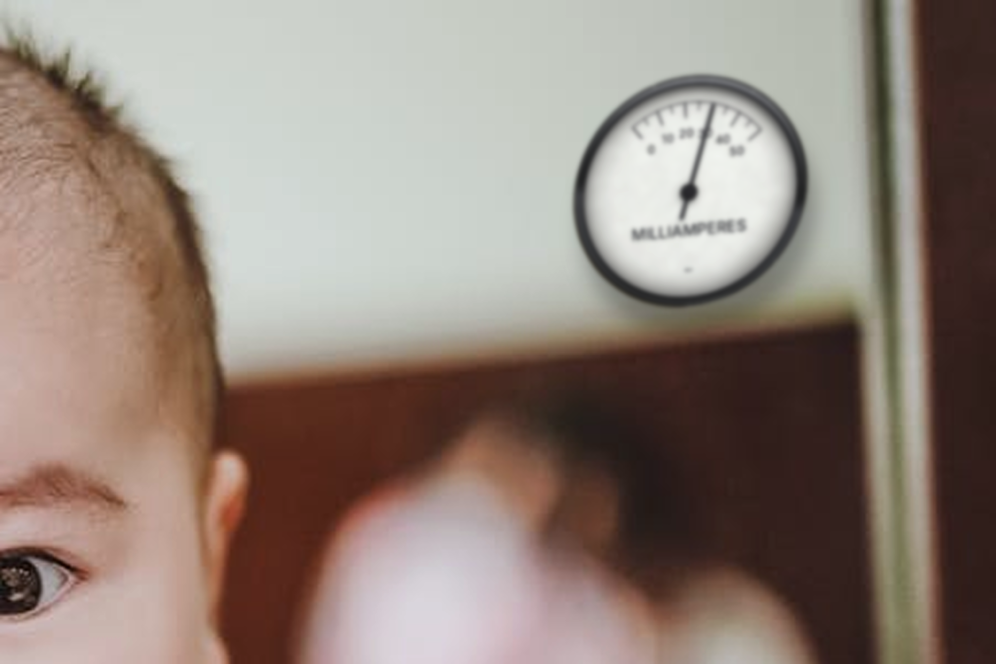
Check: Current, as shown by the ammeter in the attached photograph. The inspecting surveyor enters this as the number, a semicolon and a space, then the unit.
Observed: 30; mA
